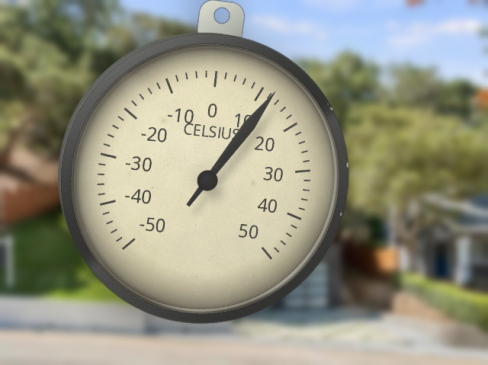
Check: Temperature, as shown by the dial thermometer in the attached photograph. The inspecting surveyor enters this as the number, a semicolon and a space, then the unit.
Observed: 12; °C
